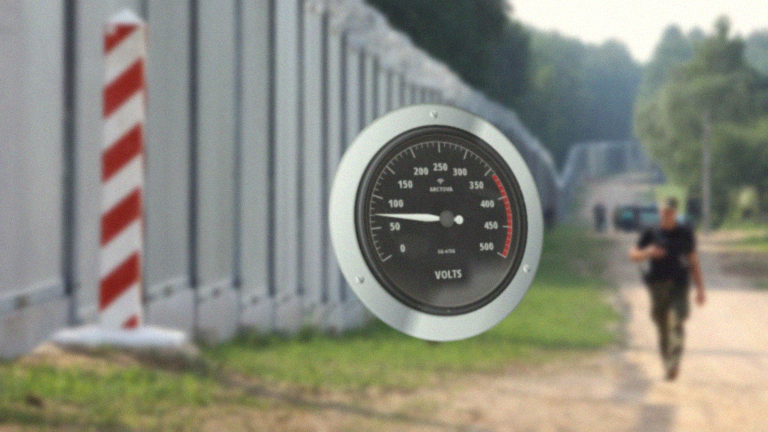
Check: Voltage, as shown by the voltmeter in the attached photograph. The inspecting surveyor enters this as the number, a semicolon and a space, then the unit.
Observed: 70; V
